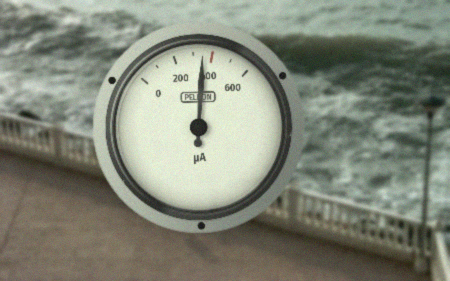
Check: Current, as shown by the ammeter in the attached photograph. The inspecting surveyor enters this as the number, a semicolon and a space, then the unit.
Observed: 350; µA
